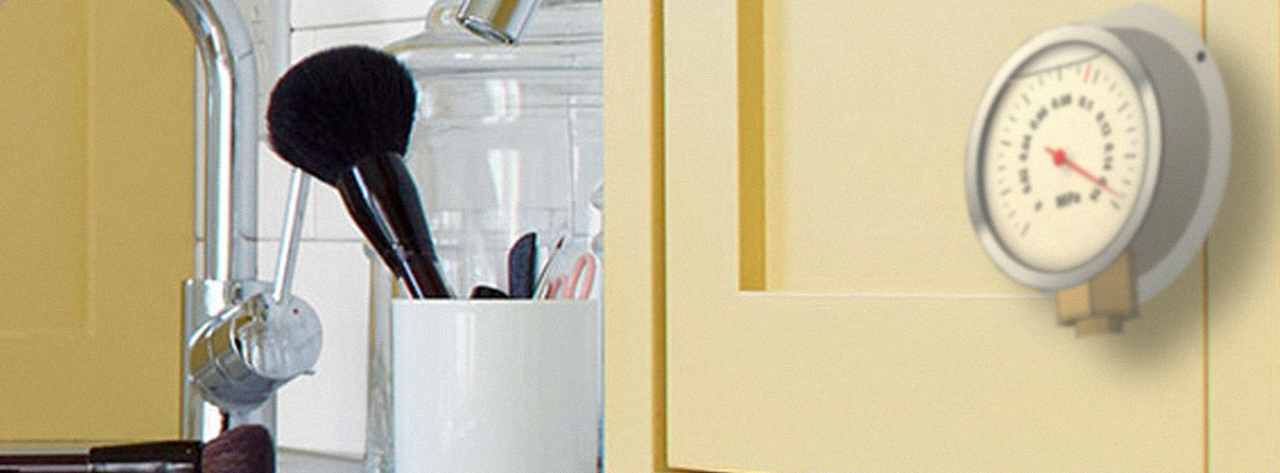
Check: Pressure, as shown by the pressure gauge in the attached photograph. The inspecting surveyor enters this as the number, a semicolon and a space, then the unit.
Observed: 0.155; MPa
